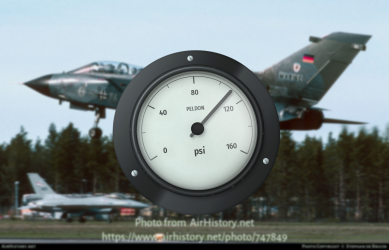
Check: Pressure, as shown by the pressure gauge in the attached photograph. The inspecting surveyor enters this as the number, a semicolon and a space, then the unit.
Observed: 110; psi
